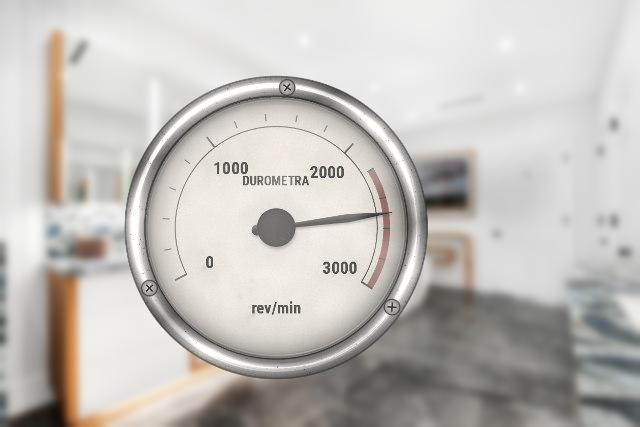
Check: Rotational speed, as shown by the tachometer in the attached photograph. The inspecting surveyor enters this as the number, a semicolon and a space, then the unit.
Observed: 2500; rpm
